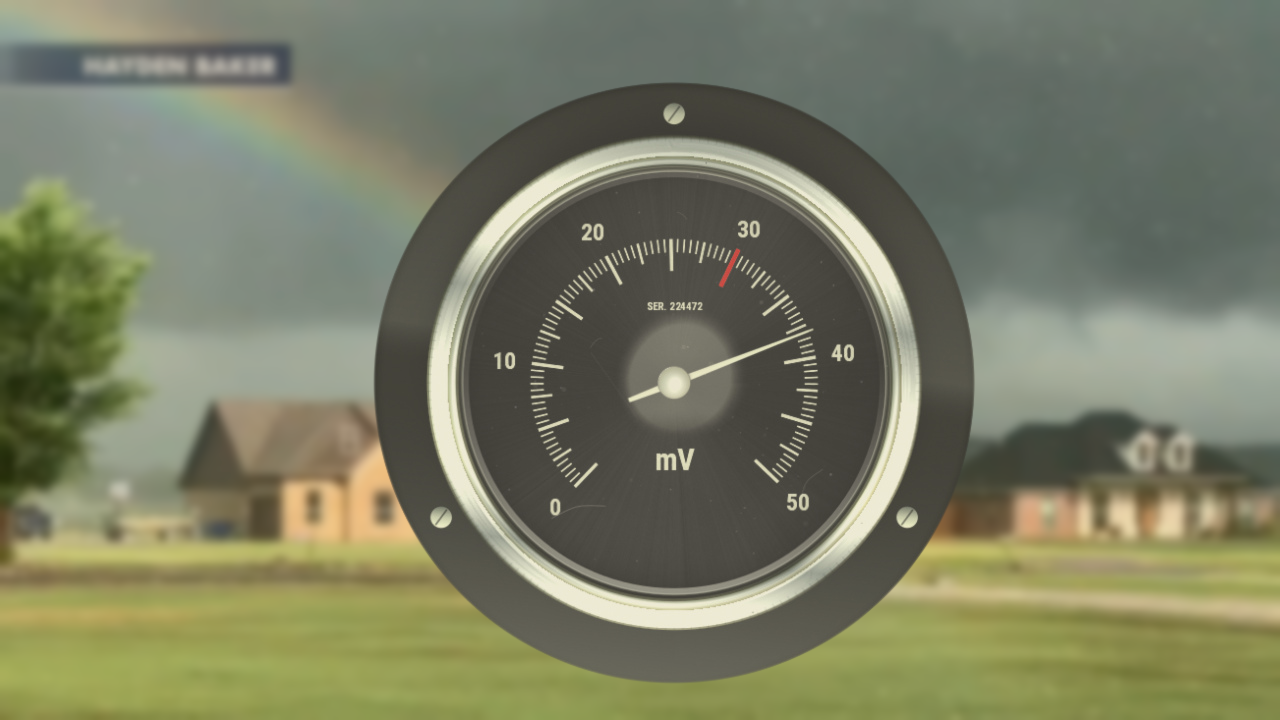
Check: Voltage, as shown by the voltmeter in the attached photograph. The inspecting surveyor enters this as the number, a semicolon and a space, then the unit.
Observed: 38; mV
